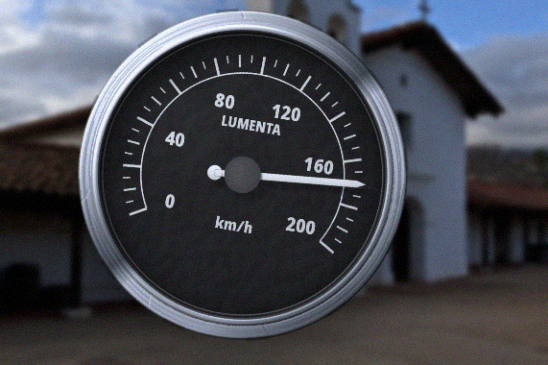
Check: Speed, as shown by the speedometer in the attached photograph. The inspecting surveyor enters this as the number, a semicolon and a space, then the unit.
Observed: 170; km/h
